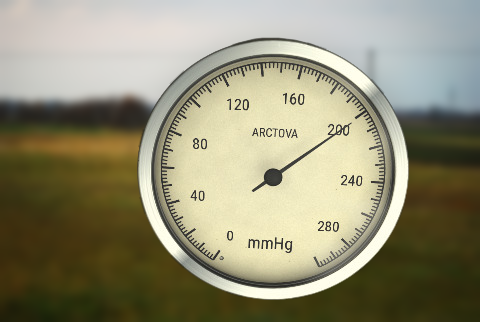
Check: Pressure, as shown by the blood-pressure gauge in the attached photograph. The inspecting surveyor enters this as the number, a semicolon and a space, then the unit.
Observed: 200; mmHg
